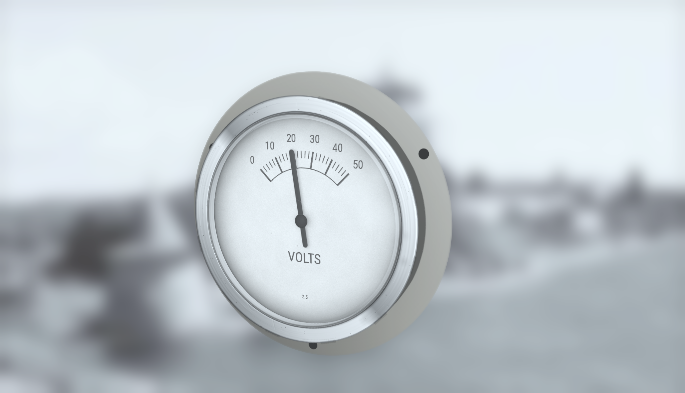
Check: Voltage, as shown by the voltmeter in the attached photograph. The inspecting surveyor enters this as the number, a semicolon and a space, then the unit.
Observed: 20; V
